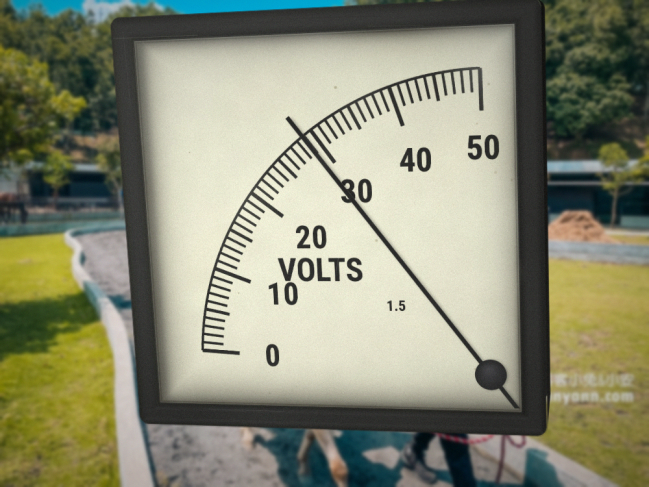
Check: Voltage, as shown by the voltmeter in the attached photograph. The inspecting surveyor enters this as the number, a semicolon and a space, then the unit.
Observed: 29; V
